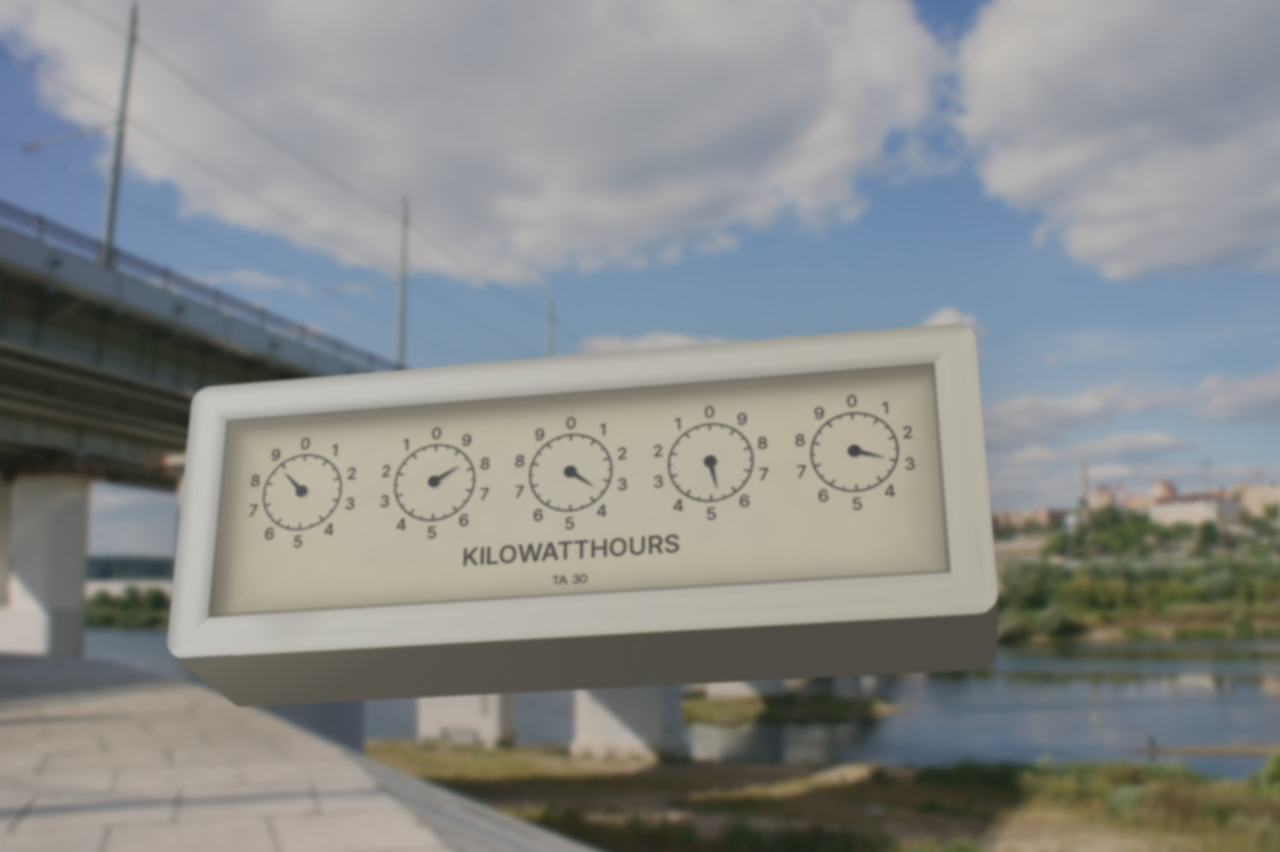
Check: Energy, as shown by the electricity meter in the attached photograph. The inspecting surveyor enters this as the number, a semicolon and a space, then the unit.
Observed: 88353; kWh
